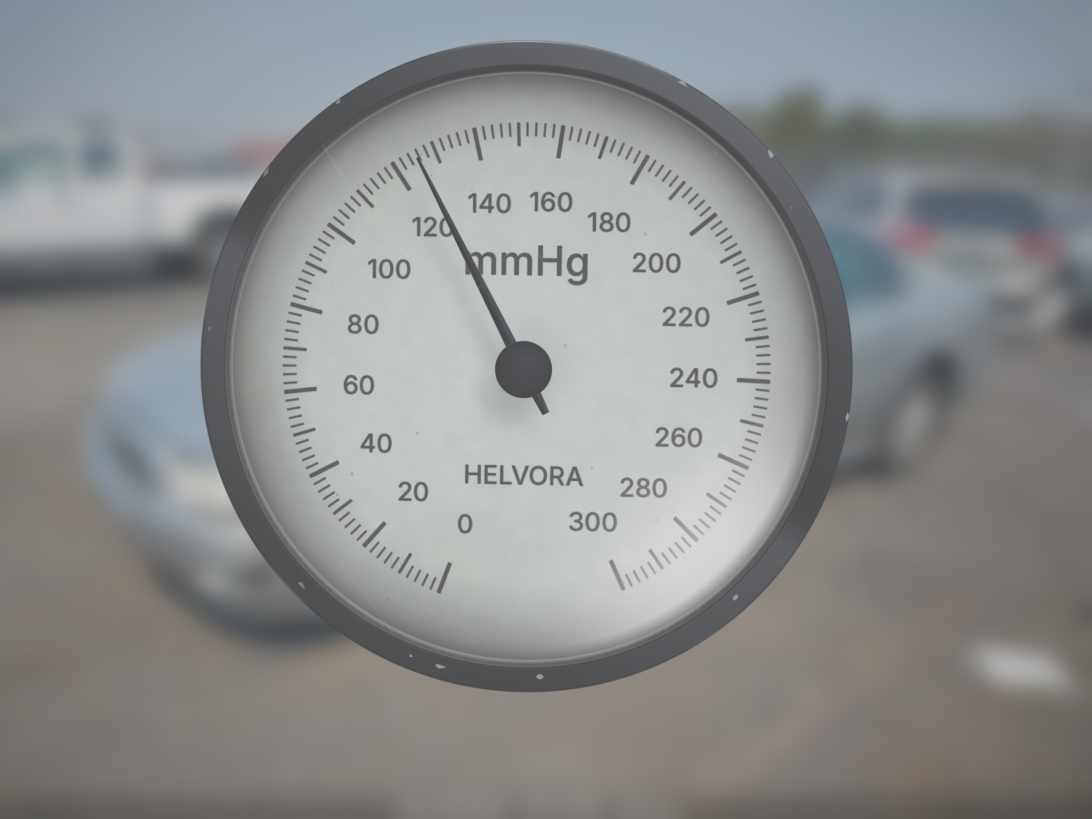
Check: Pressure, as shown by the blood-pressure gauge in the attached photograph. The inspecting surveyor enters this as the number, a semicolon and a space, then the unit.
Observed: 126; mmHg
